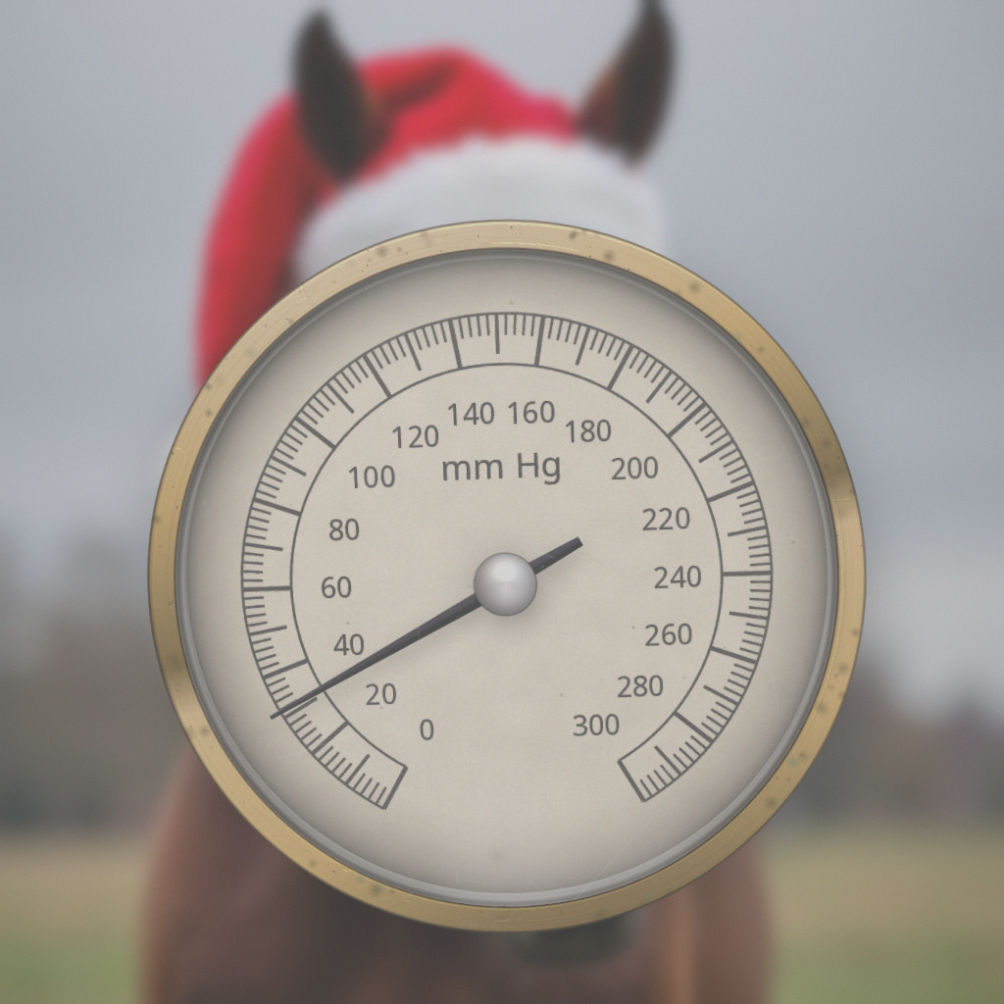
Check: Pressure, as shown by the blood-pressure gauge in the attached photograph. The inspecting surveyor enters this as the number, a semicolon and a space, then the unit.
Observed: 32; mmHg
